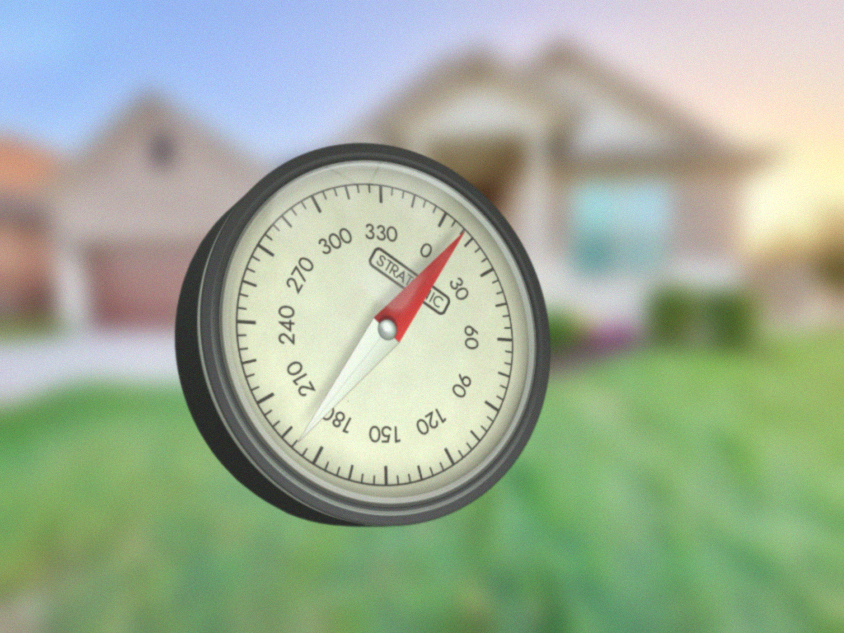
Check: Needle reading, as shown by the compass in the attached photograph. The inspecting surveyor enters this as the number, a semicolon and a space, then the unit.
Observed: 10; °
